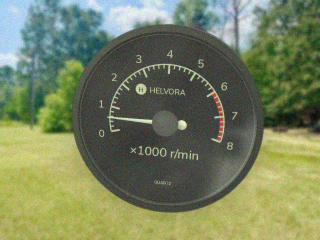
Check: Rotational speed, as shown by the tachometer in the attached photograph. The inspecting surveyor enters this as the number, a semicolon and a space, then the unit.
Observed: 600; rpm
